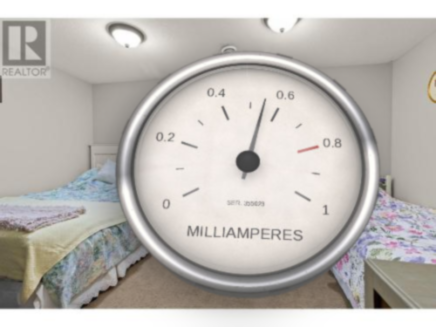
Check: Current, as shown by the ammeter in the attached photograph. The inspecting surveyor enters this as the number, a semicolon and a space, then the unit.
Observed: 0.55; mA
